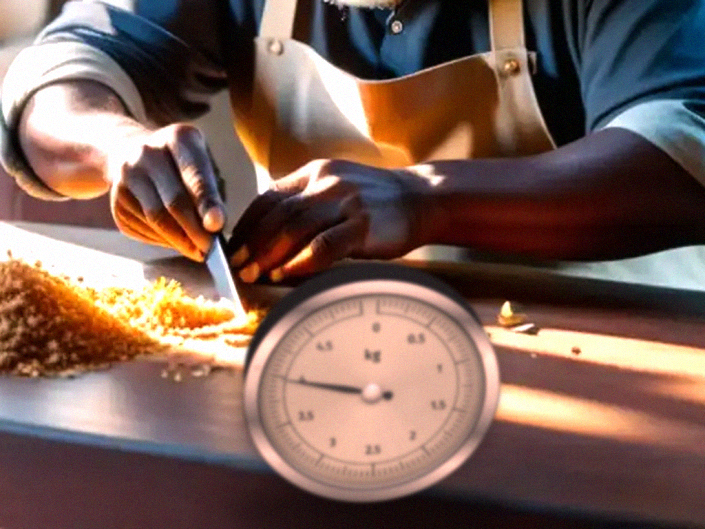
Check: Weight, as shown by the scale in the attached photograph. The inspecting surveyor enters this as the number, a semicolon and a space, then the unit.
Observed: 4; kg
